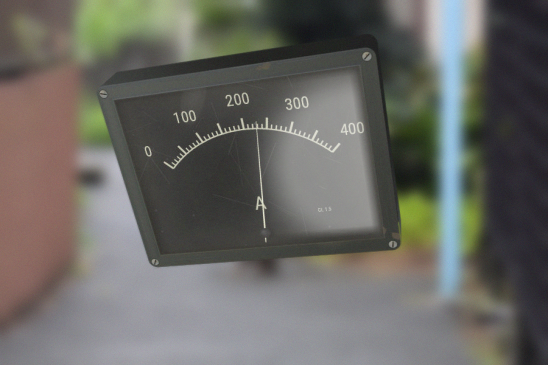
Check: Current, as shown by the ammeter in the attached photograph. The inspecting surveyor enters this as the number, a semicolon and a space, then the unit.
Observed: 230; A
